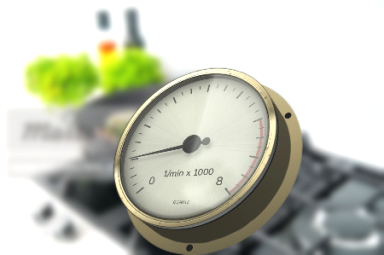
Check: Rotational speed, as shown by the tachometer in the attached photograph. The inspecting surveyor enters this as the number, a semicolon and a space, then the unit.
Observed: 1000; rpm
